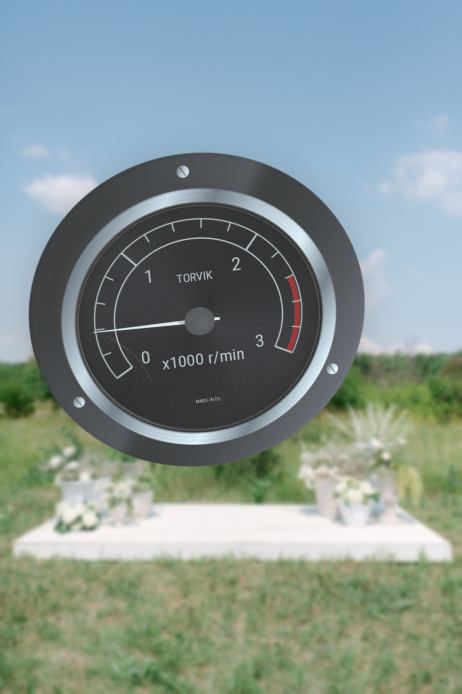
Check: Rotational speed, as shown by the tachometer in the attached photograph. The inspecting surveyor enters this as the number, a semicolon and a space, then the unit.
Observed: 400; rpm
